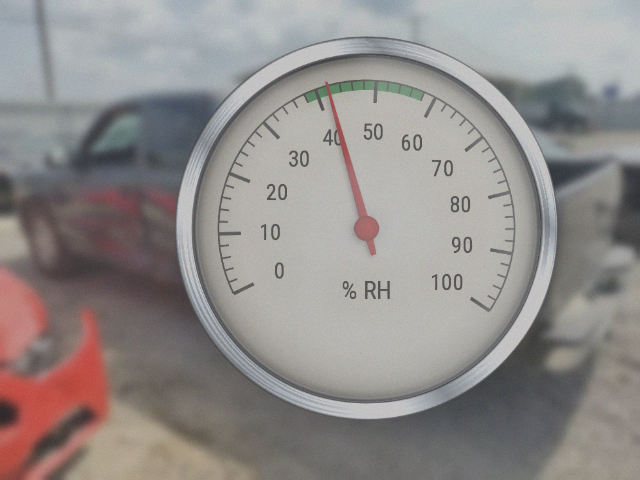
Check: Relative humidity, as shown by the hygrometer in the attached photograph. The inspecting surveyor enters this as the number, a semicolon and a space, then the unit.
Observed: 42; %
